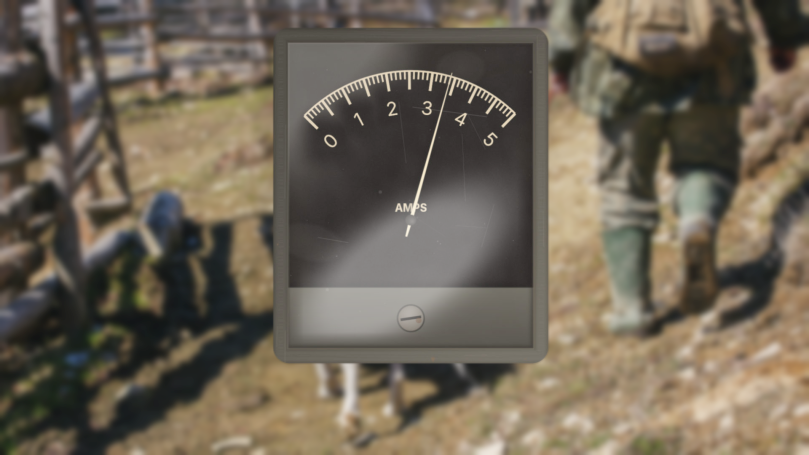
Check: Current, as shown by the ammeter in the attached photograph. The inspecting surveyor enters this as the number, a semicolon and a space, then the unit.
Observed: 3.4; A
